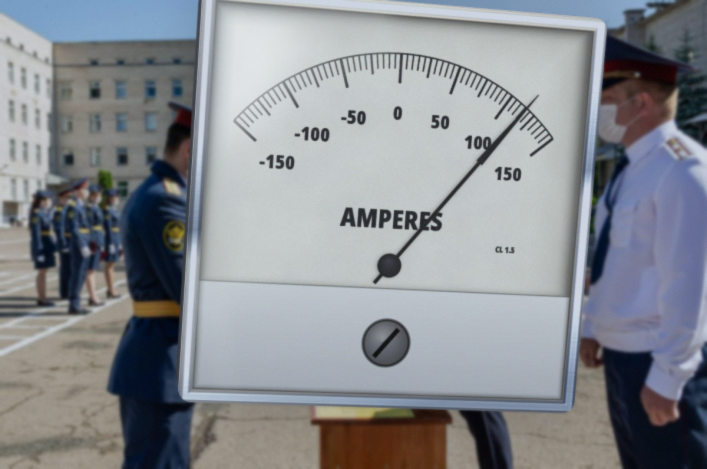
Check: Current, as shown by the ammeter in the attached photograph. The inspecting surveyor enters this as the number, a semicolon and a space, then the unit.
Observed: 115; A
